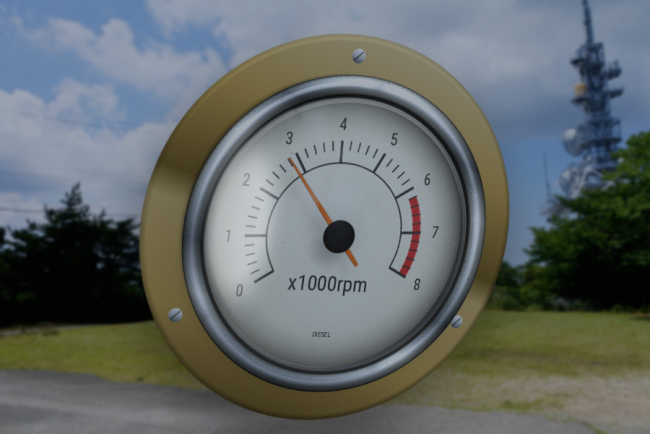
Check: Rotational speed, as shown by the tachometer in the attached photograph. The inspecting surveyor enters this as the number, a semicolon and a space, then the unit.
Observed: 2800; rpm
